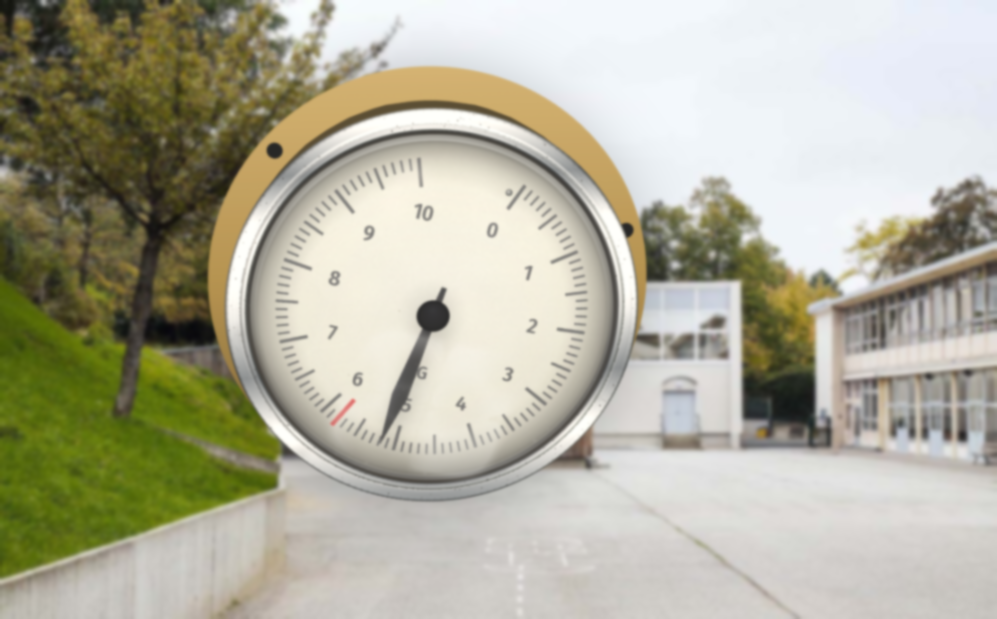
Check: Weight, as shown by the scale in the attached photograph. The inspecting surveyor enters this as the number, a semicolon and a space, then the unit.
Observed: 5.2; kg
